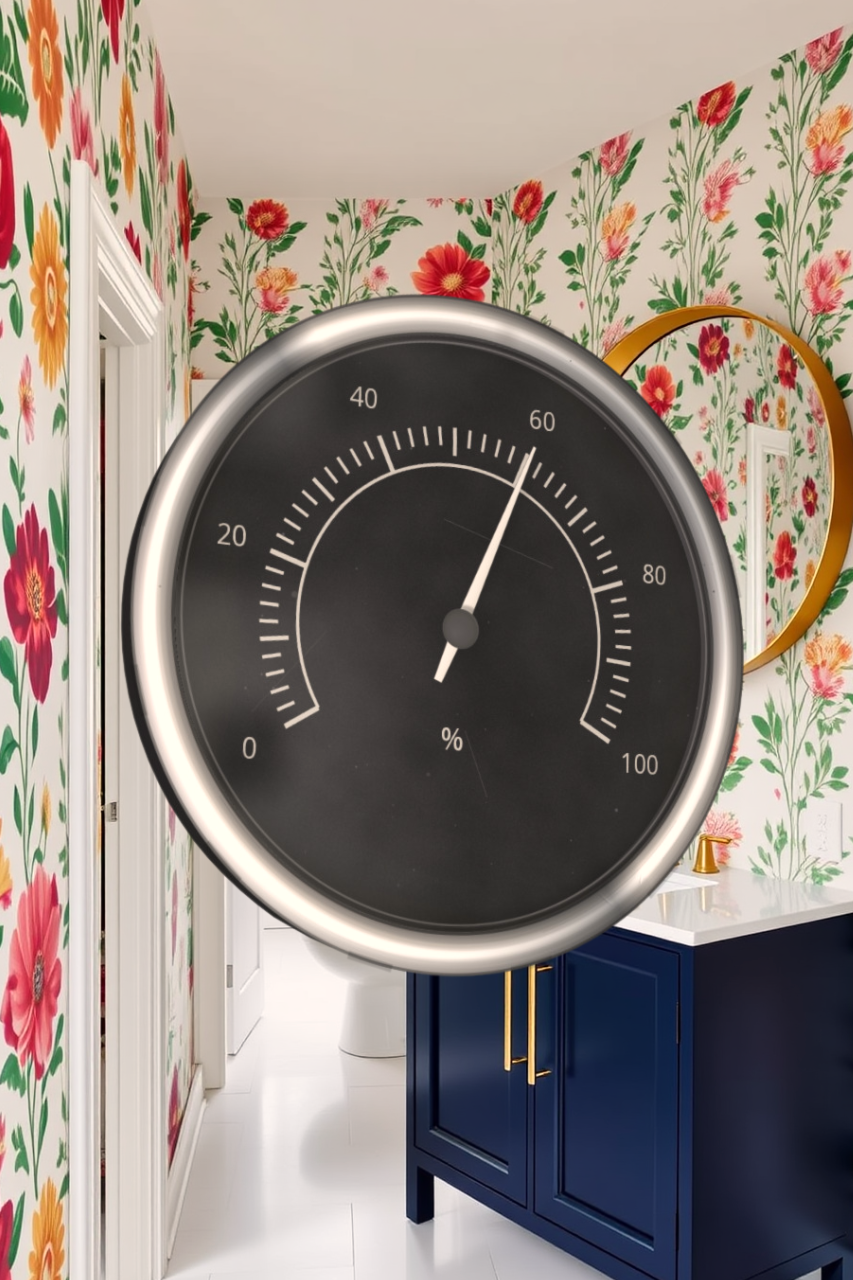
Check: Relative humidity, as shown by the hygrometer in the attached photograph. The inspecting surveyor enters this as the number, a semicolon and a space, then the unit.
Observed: 60; %
